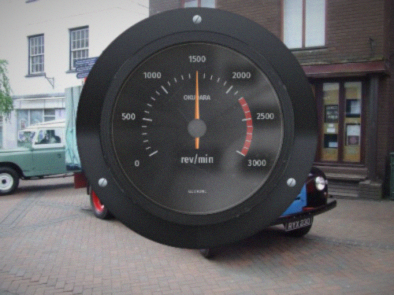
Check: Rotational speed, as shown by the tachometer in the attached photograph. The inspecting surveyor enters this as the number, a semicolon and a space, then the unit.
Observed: 1500; rpm
